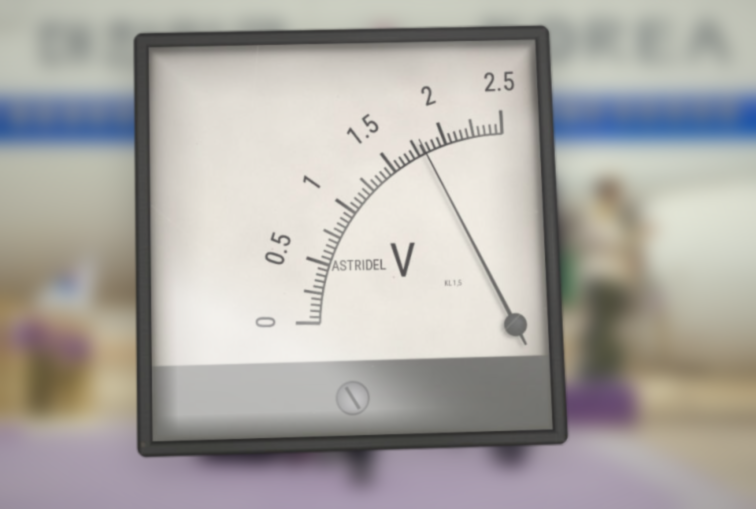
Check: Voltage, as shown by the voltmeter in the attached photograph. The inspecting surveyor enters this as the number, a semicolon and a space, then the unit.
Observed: 1.8; V
